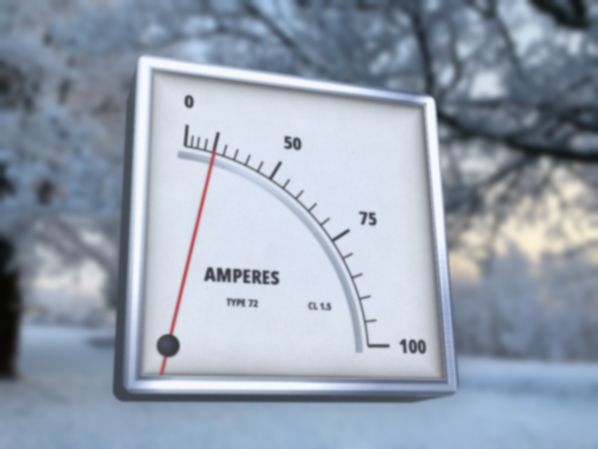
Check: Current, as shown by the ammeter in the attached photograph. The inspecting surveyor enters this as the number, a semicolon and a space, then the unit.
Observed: 25; A
